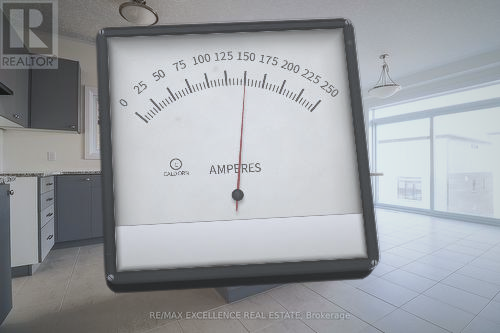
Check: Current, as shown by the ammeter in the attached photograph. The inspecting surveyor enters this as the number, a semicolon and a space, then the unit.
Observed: 150; A
